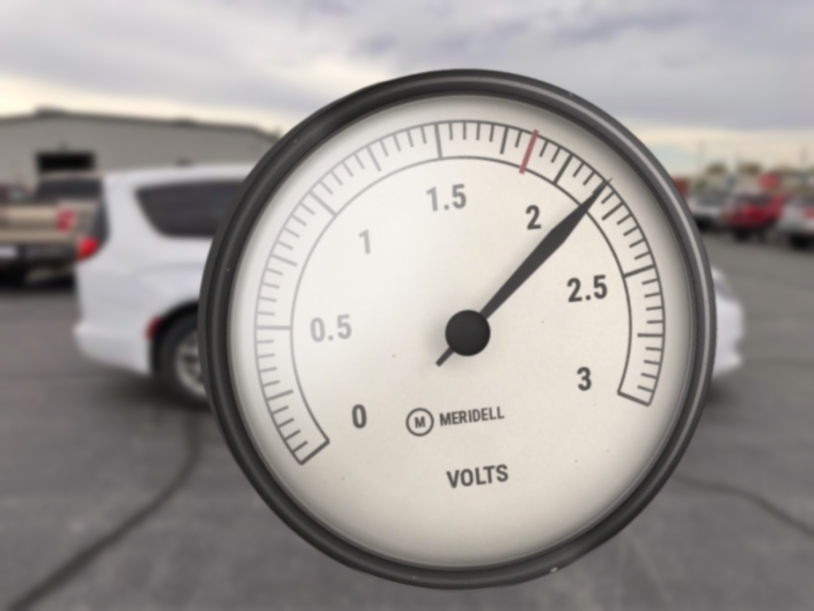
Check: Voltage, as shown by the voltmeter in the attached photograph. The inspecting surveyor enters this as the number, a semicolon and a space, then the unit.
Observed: 2.15; V
